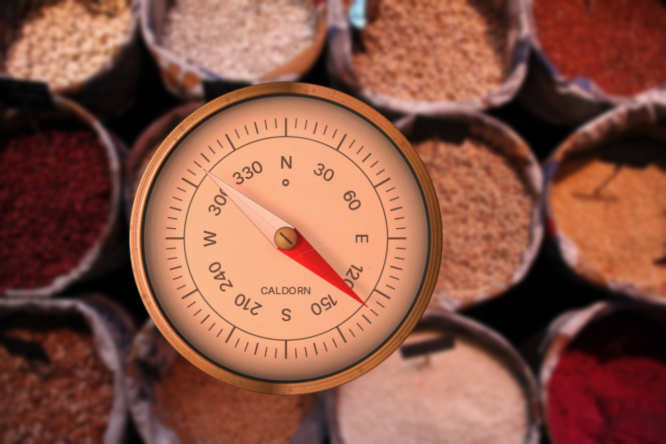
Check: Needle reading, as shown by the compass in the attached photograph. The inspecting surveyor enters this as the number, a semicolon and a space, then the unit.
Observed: 130; °
